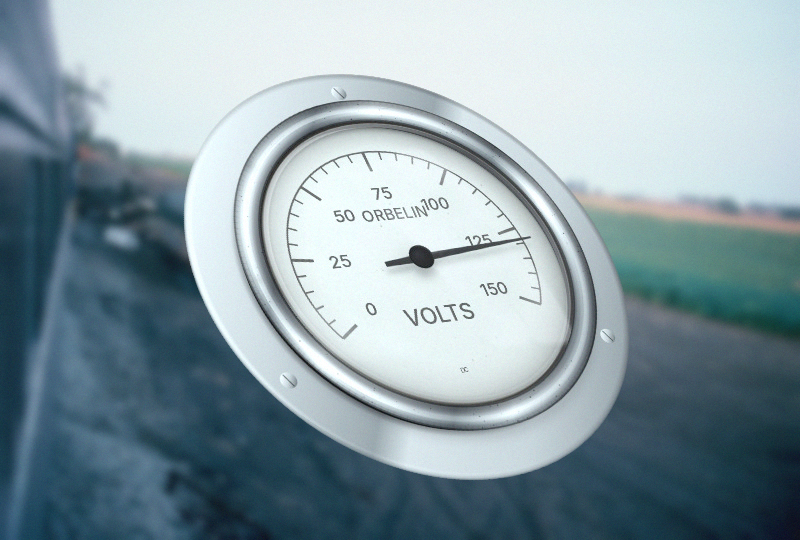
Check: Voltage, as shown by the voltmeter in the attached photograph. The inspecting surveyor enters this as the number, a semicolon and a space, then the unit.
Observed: 130; V
